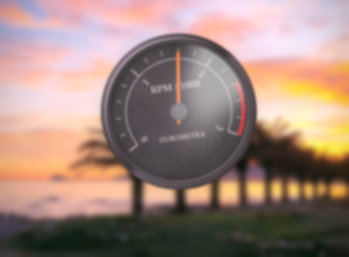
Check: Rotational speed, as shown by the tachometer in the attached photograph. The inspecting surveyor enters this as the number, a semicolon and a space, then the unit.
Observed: 1600; rpm
